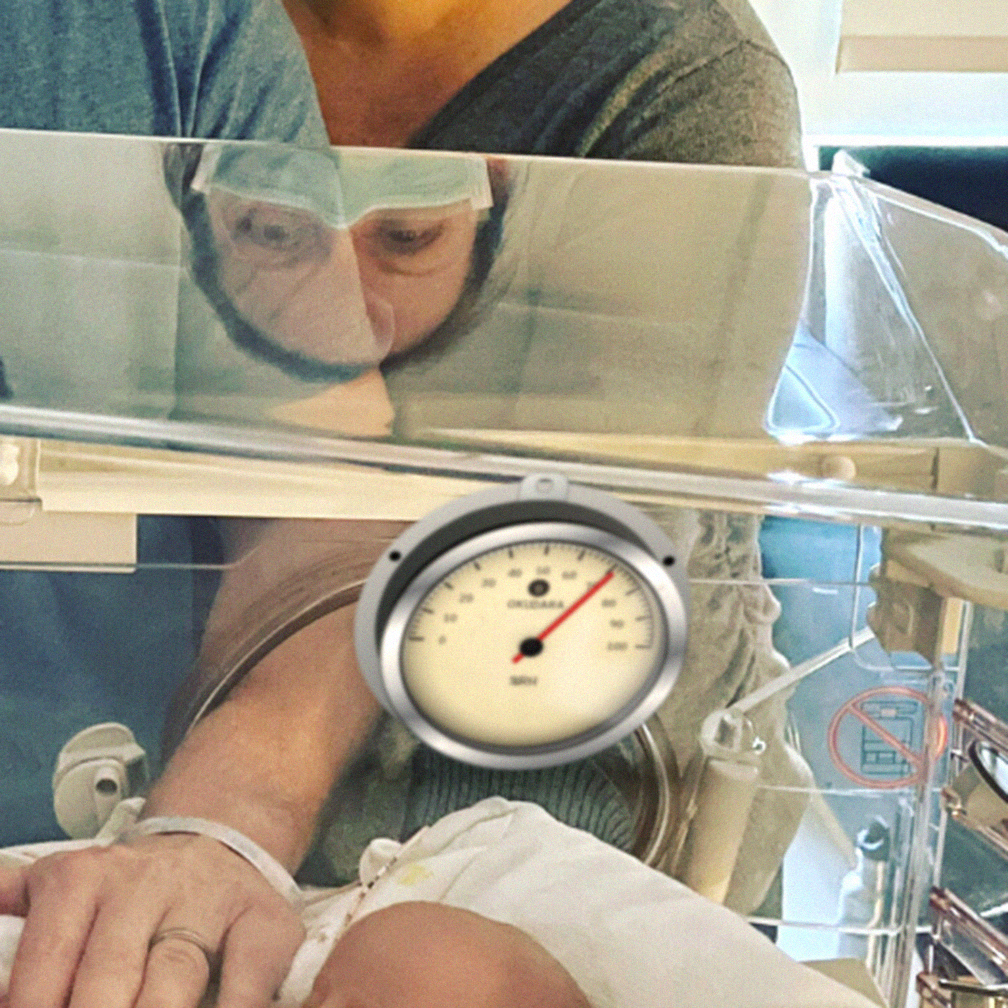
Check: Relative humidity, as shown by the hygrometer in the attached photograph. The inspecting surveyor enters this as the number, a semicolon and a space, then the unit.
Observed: 70; %
